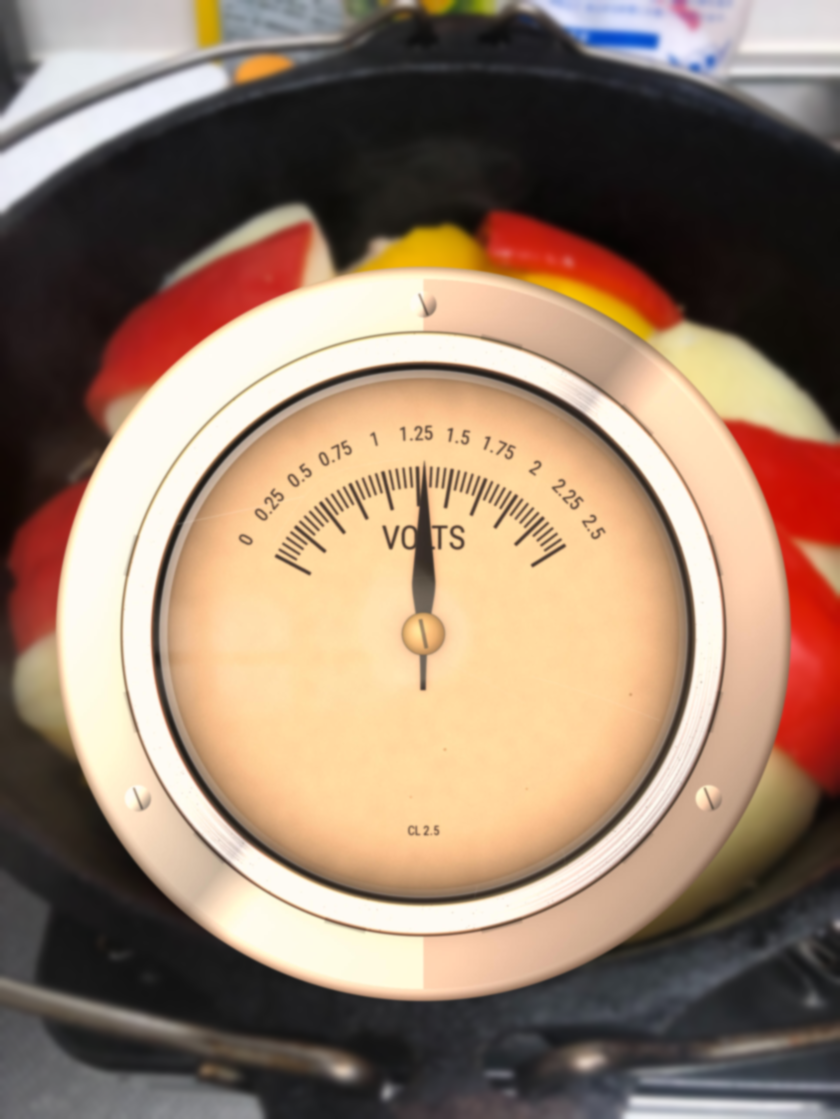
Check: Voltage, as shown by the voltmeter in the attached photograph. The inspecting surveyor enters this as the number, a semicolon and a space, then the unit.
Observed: 1.3; V
